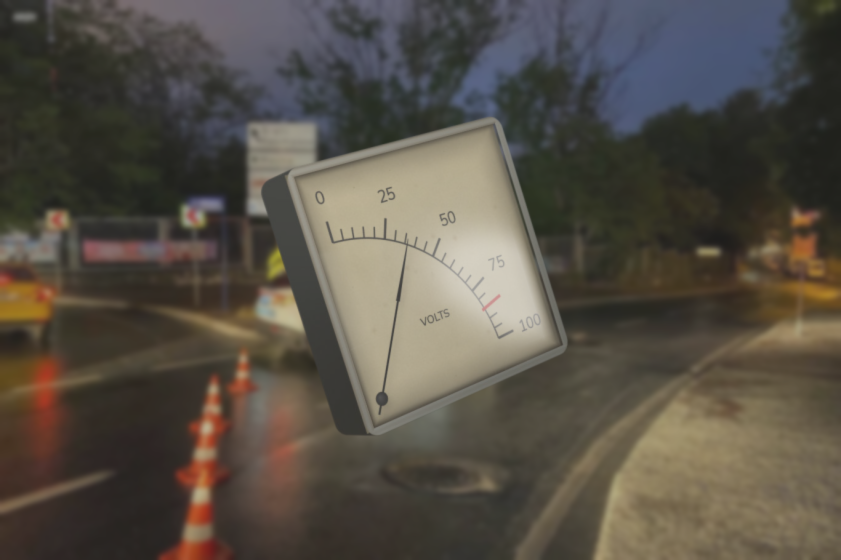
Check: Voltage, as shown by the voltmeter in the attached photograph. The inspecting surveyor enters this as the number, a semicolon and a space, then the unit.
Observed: 35; V
